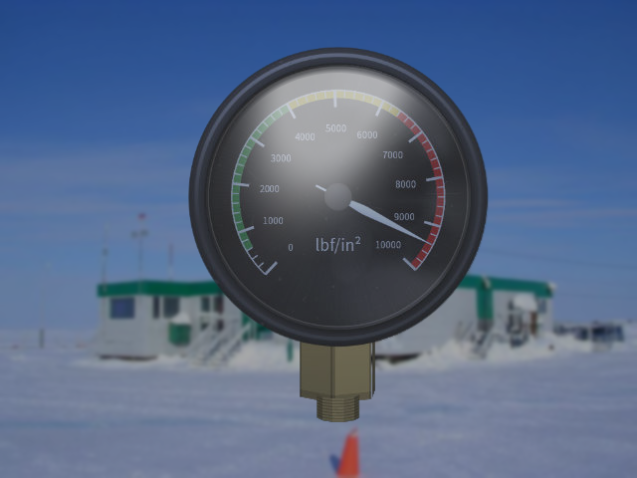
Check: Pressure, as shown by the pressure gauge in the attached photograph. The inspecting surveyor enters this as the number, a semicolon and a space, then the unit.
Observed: 9400; psi
